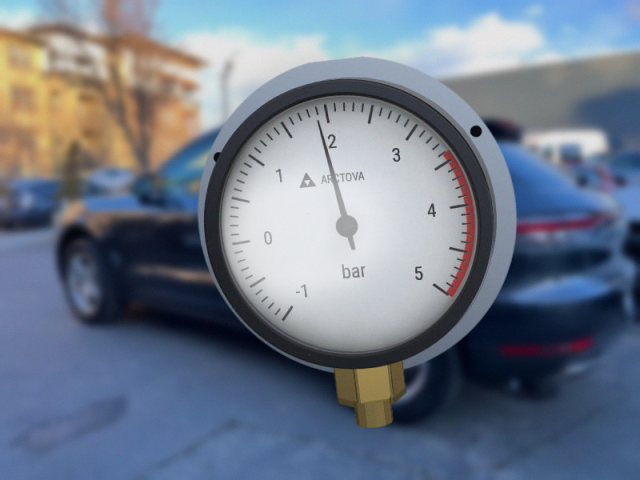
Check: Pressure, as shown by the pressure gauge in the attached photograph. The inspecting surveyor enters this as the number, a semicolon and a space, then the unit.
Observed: 1.9; bar
